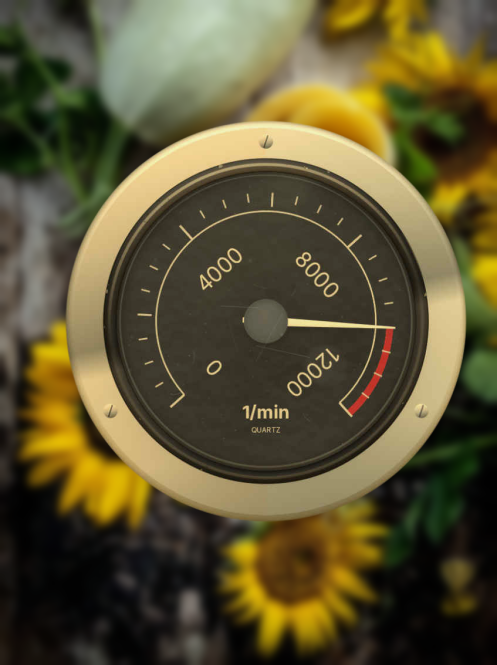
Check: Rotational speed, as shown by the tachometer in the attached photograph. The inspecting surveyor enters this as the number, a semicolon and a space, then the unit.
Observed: 10000; rpm
